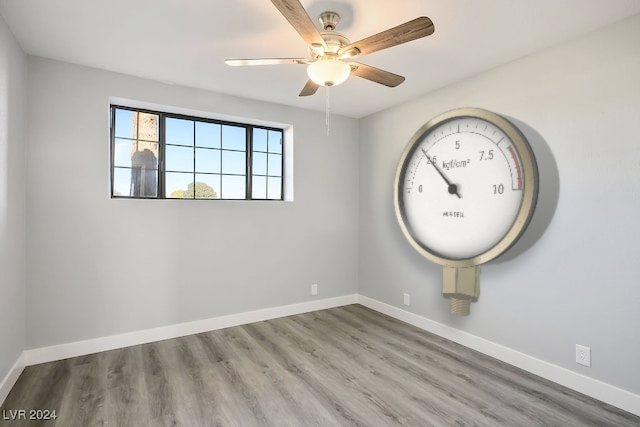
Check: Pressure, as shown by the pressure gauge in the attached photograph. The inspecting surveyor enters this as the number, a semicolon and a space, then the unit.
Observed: 2.5; kg/cm²
